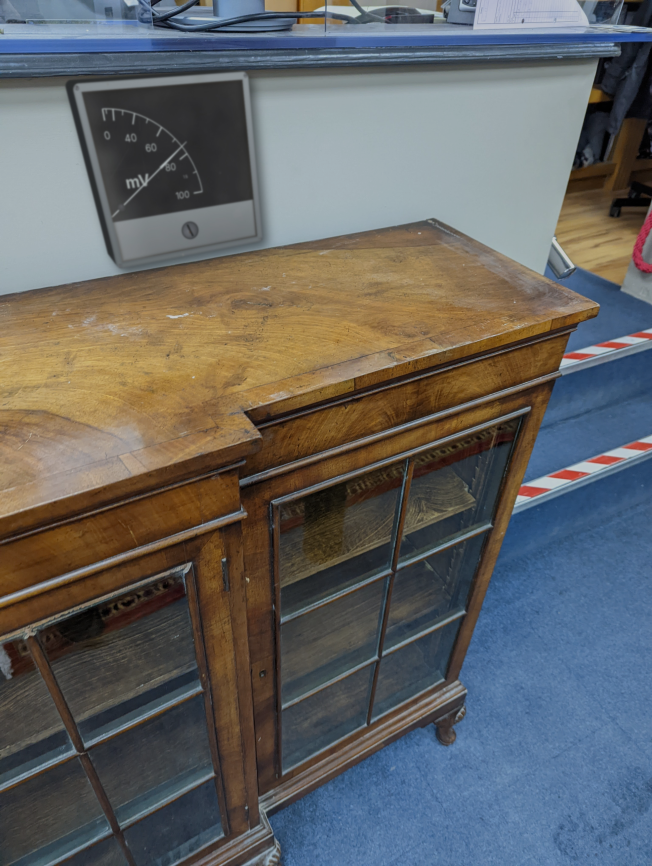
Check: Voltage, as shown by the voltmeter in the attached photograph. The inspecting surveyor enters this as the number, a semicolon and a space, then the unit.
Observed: 75; mV
